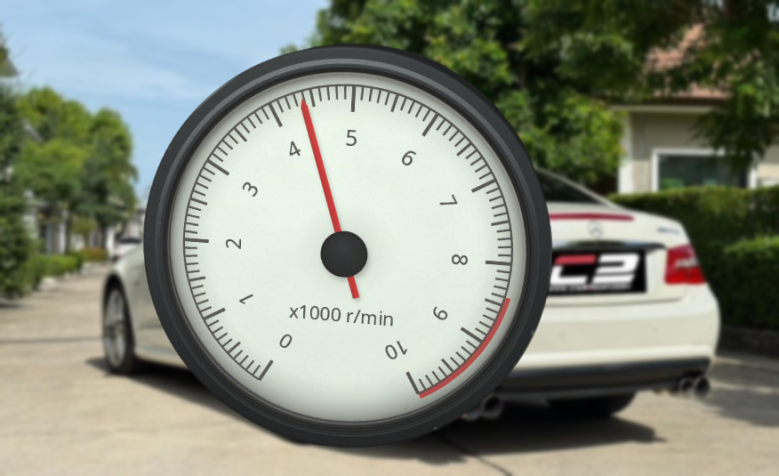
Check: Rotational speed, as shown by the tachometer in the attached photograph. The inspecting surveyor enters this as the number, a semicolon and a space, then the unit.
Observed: 4400; rpm
